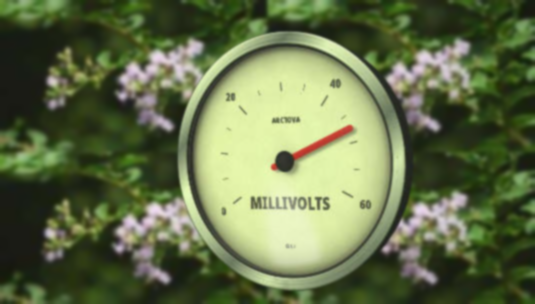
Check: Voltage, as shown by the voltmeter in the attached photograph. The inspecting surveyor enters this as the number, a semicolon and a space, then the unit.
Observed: 47.5; mV
